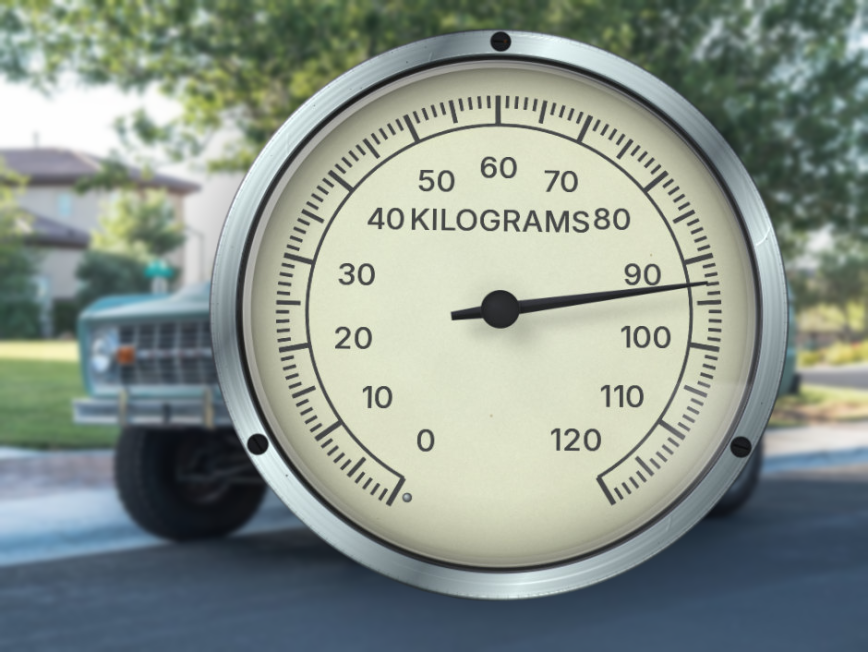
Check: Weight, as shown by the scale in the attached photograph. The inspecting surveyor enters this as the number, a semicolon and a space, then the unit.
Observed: 93; kg
